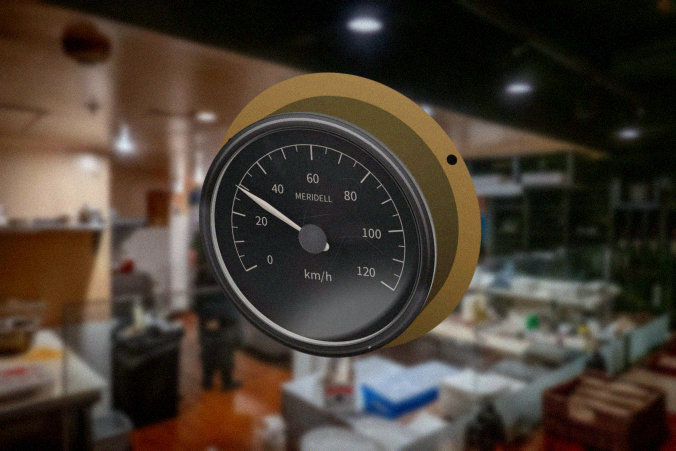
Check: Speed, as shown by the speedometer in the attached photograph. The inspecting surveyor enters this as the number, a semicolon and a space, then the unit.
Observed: 30; km/h
